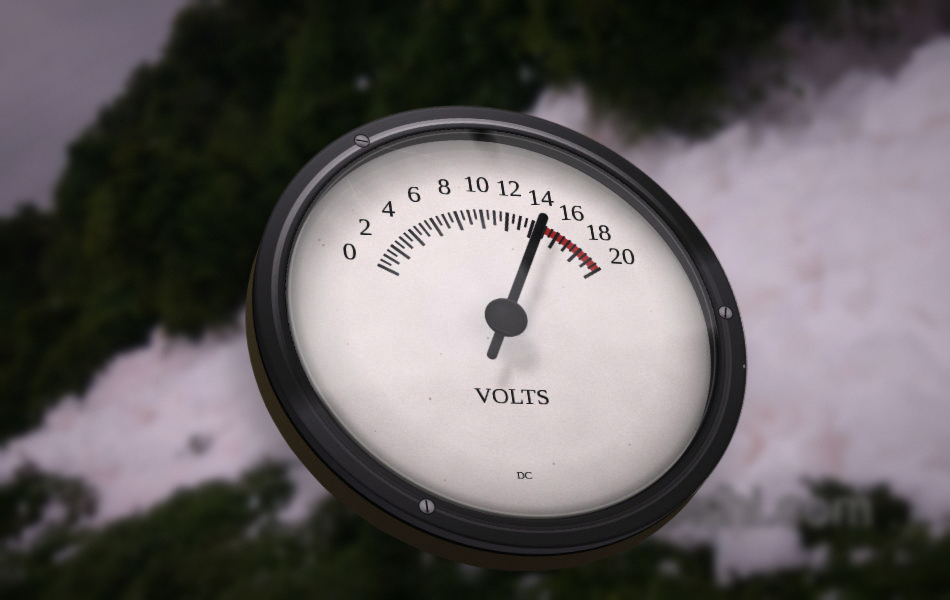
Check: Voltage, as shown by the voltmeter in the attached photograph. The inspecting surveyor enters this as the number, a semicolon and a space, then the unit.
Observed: 14.5; V
